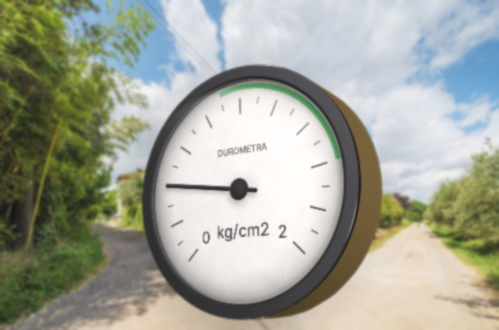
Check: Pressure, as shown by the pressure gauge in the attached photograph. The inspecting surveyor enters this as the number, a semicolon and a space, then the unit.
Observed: 0.4; kg/cm²
